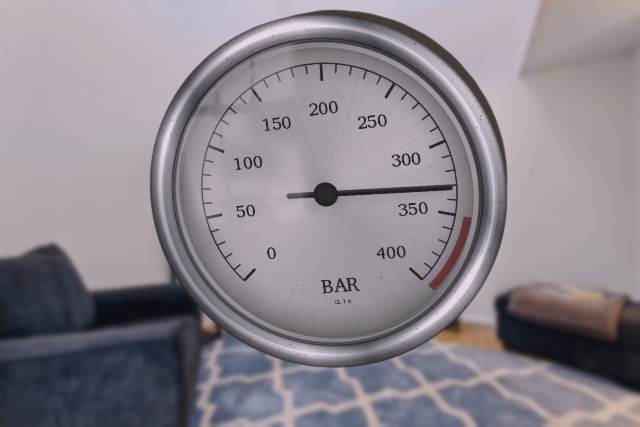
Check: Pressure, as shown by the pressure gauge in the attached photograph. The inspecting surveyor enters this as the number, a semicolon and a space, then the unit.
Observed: 330; bar
